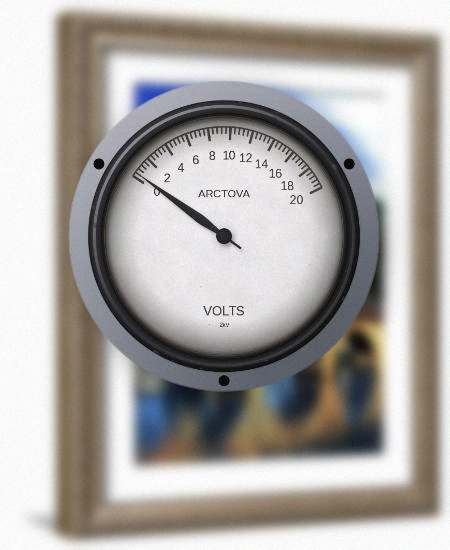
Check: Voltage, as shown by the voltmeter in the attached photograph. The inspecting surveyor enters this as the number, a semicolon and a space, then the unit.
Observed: 0.4; V
